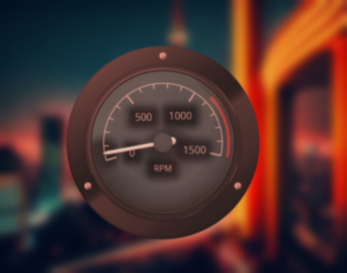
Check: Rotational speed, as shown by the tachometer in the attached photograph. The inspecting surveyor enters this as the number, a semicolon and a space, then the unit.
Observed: 50; rpm
